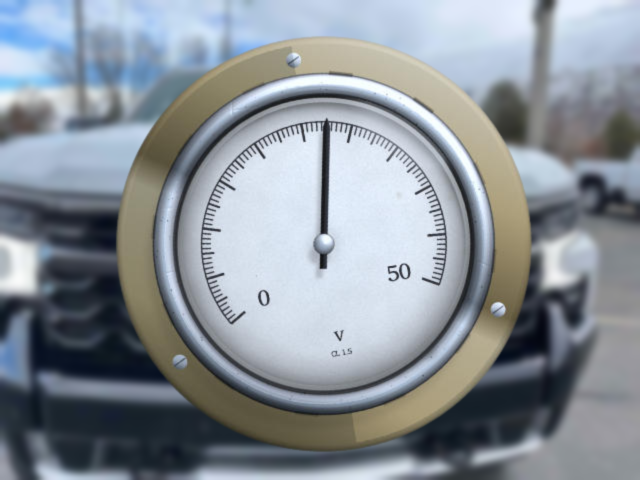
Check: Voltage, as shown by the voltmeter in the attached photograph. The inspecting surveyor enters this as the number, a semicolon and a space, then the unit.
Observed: 27.5; V
